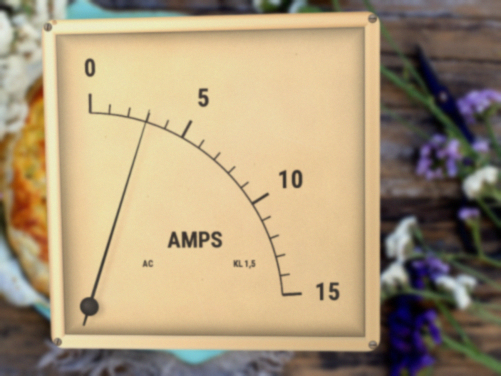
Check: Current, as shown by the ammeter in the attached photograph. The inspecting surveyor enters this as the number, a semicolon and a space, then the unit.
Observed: 3; A
